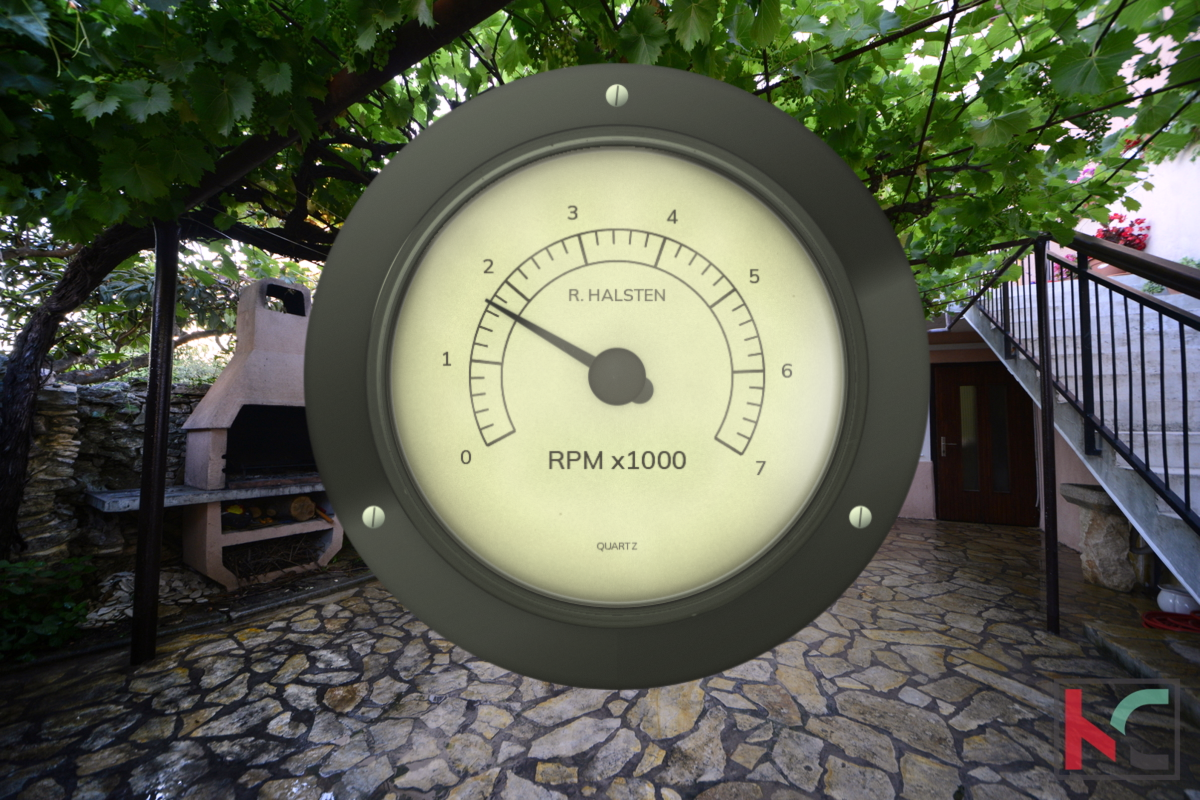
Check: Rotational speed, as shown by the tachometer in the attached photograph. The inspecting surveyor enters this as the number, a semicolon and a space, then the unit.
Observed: 1700; rpm
